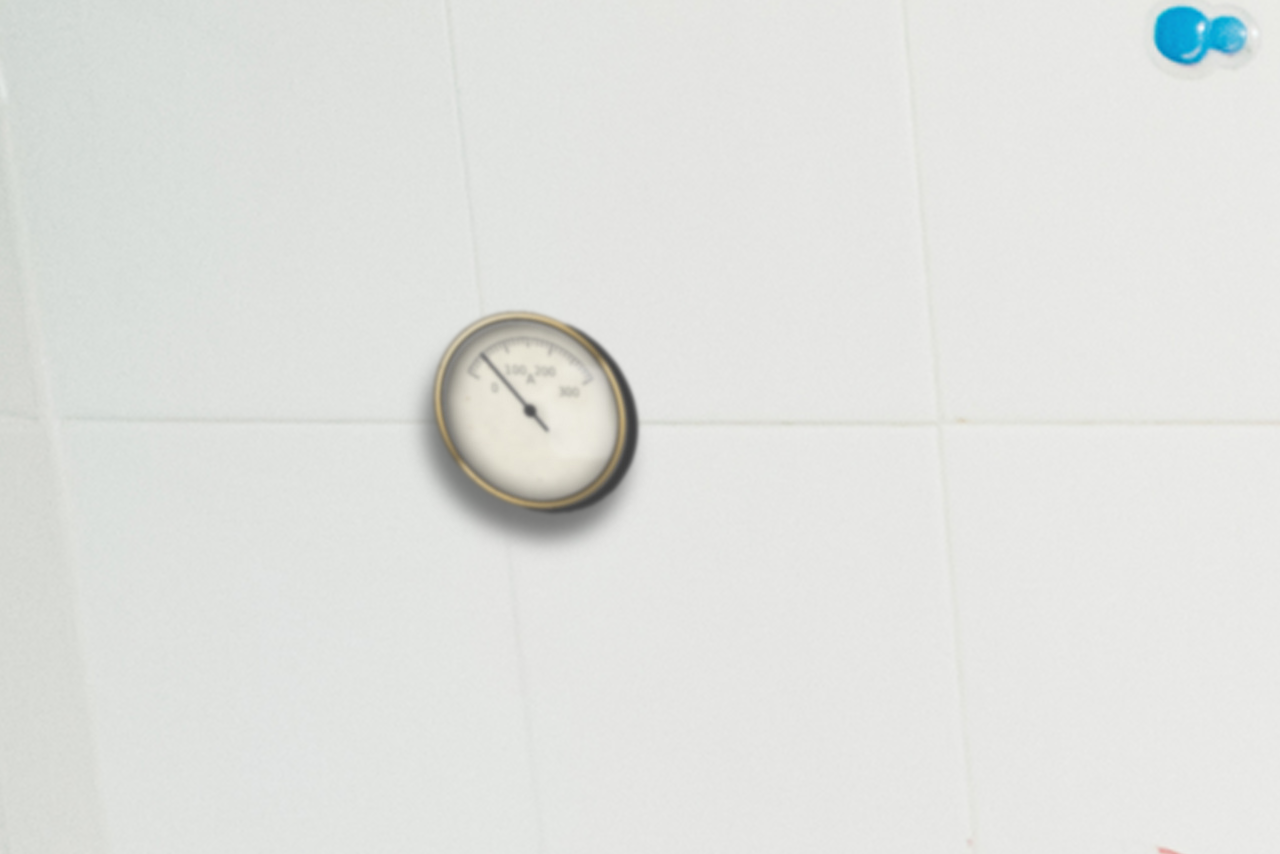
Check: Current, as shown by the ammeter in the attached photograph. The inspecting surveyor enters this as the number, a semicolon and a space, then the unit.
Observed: 50; A
